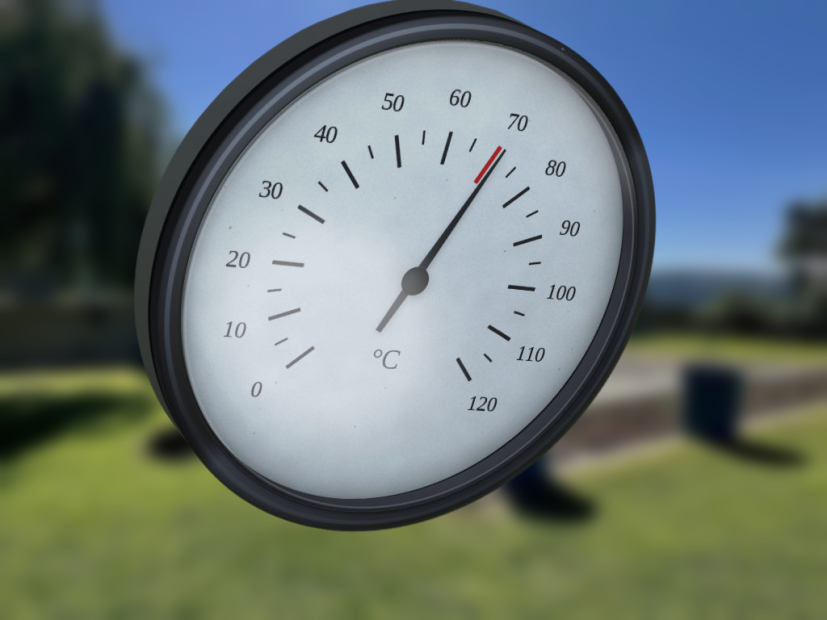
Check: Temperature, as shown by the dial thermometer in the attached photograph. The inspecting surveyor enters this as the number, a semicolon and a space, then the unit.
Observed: 70; °C
